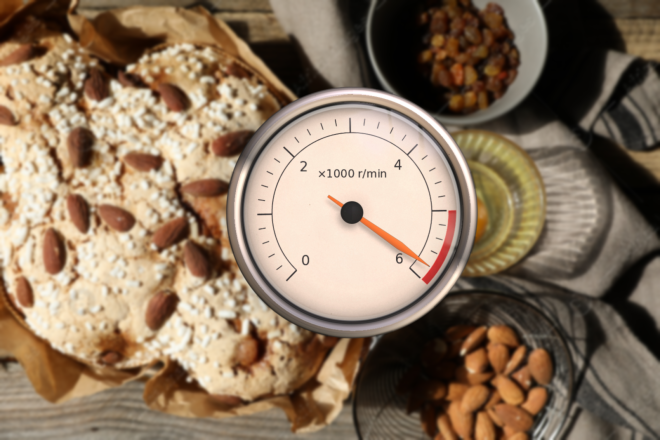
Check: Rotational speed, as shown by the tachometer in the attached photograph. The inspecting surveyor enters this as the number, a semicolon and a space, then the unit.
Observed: 5800; rpm
